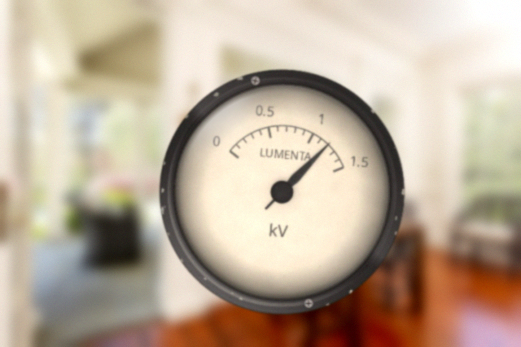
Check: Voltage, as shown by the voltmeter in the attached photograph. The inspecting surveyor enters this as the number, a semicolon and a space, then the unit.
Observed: 1.2; kV
